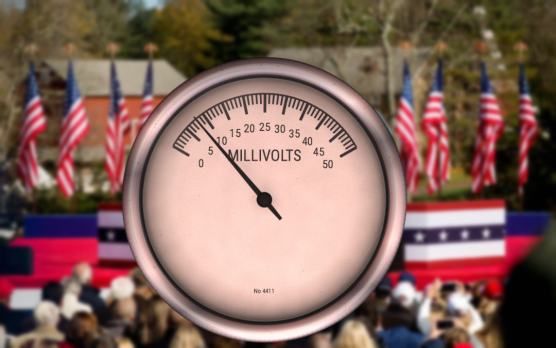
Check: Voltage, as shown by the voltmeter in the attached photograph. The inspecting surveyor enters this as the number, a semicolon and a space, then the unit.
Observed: 8; mV
